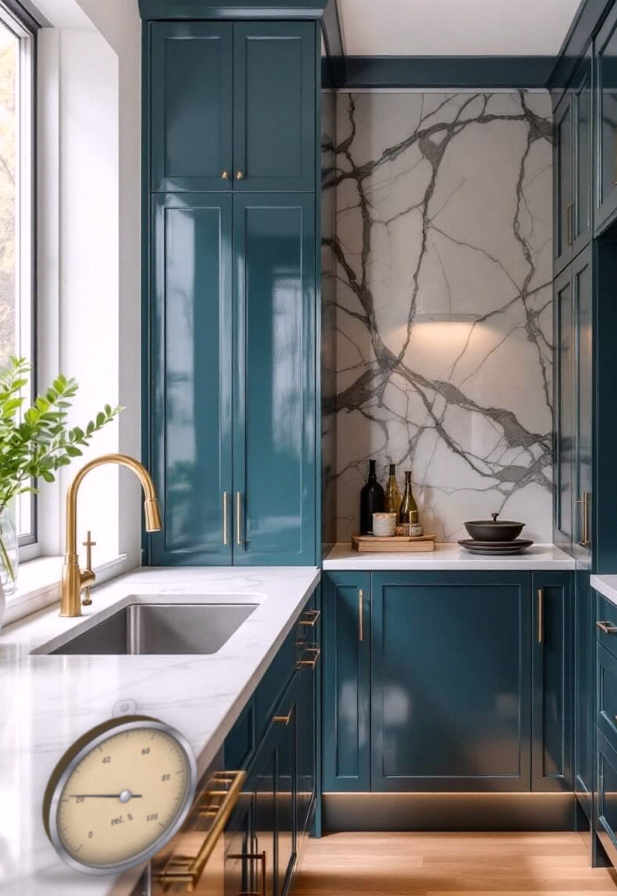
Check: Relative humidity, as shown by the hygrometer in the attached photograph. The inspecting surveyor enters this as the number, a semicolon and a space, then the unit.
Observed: 22; %
